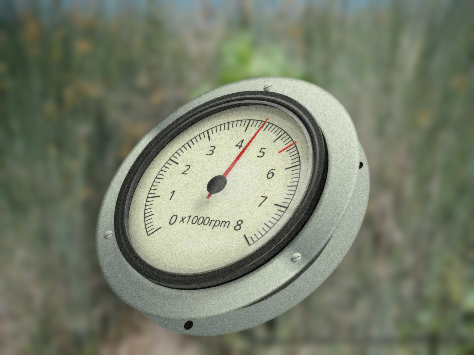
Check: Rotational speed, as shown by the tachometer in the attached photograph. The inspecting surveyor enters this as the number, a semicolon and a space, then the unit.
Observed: 4500; rpm
